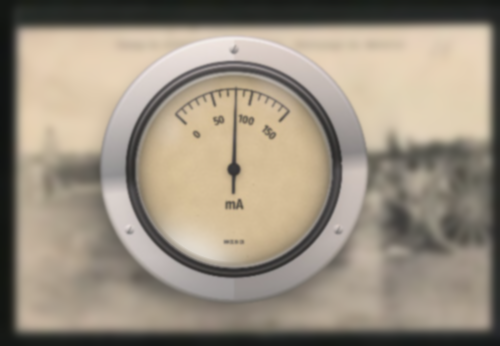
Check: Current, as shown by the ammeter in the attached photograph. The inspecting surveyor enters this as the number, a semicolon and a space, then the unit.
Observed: 80; mA
